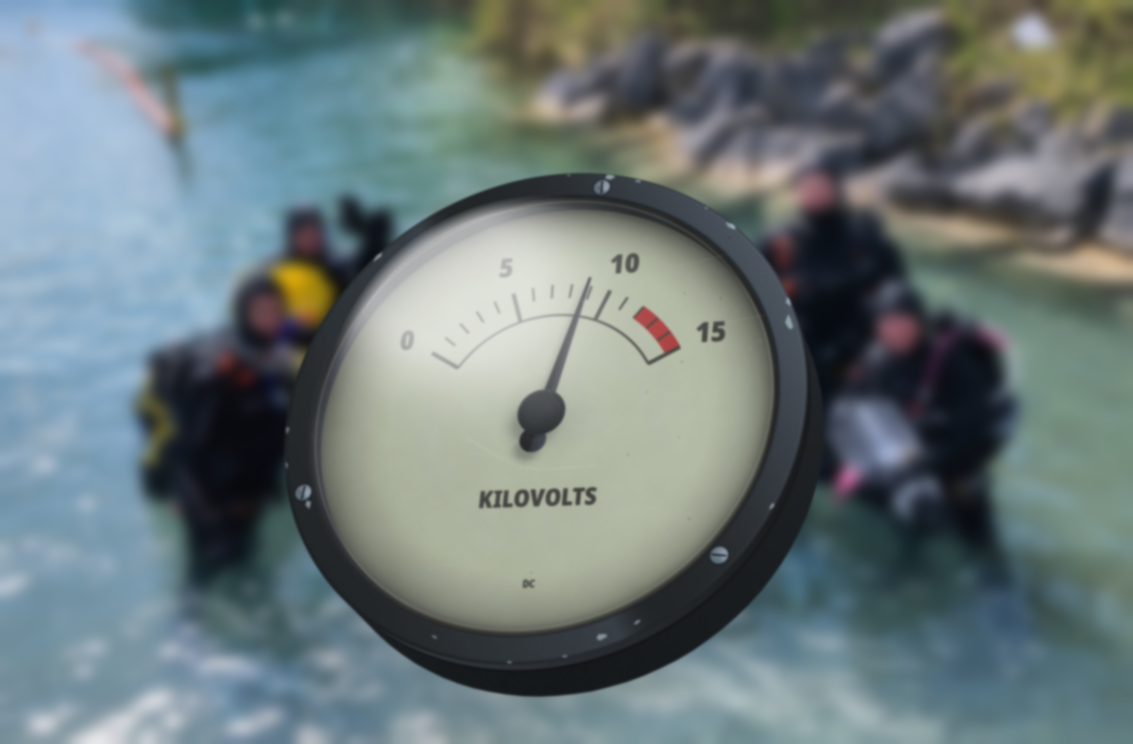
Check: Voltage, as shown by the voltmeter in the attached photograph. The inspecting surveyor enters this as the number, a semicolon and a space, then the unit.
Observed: 9; kV
